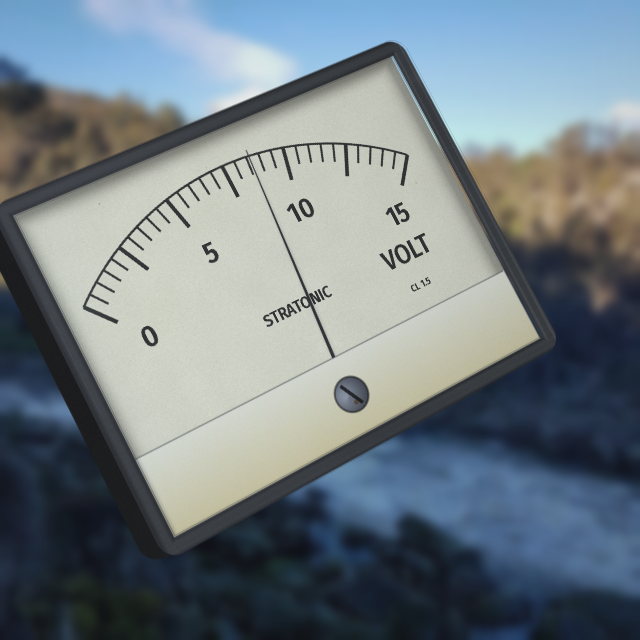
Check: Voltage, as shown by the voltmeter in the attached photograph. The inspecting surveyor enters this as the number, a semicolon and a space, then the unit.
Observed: 8.5; V
